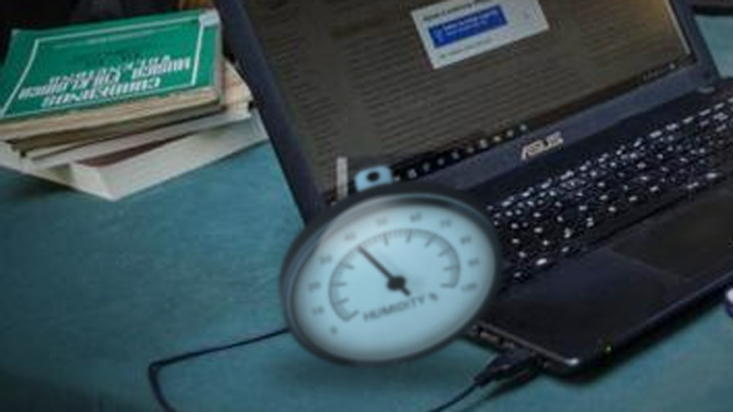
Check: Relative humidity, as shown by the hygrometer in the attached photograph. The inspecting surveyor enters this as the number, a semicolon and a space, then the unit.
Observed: 40; %
